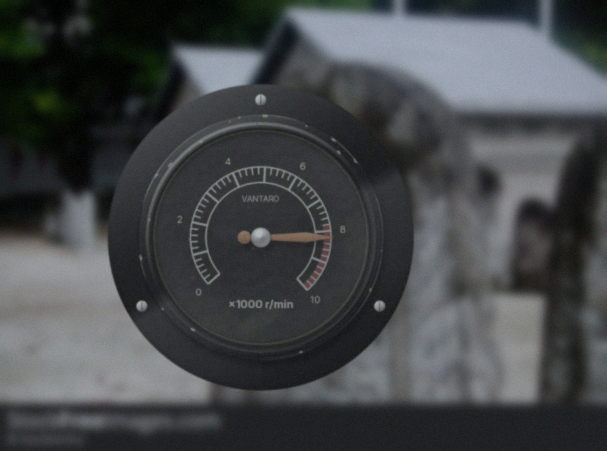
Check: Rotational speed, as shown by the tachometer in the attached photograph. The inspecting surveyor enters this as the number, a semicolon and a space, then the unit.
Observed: 8200; rpm
